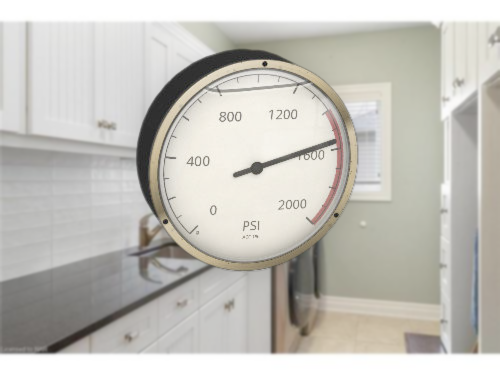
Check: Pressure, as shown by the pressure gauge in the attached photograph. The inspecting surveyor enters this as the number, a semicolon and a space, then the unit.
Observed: 1550; psi
